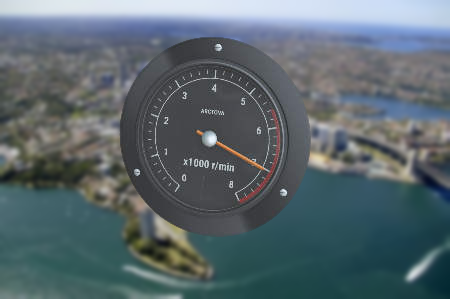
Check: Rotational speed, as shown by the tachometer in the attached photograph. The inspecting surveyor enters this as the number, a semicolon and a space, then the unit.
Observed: 7000; rpm
